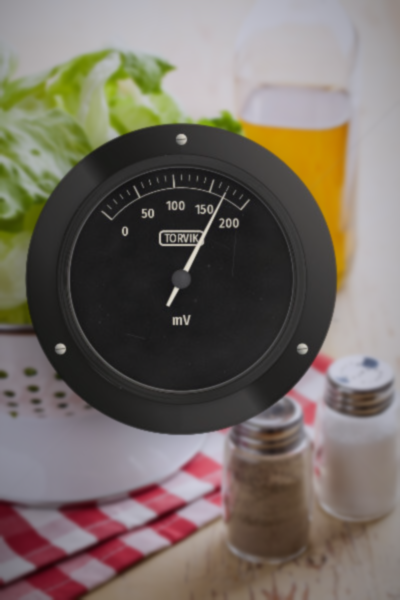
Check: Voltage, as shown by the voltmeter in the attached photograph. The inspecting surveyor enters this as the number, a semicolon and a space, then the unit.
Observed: 170; mV
